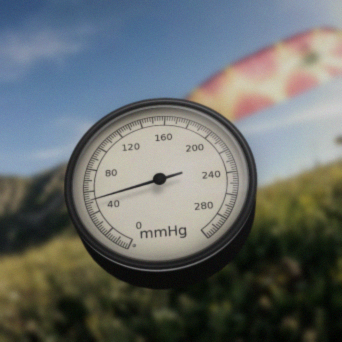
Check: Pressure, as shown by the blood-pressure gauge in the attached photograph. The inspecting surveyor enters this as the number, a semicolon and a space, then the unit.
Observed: 50; mmHg
